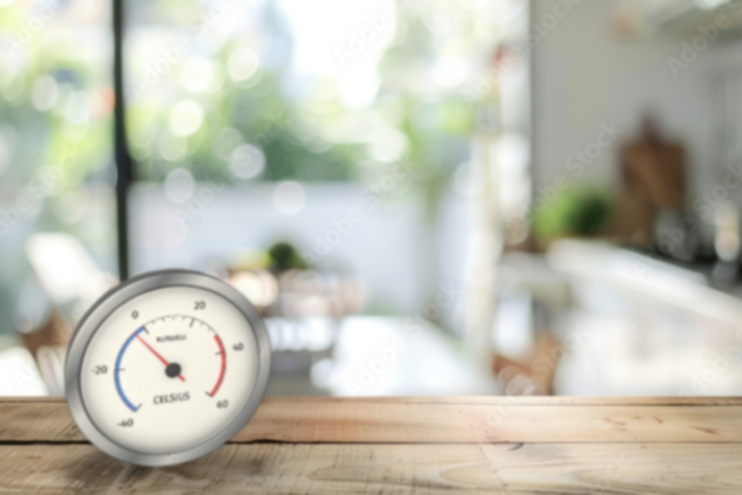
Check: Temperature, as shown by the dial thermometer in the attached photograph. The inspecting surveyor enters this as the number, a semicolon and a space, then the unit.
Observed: -4; °C
